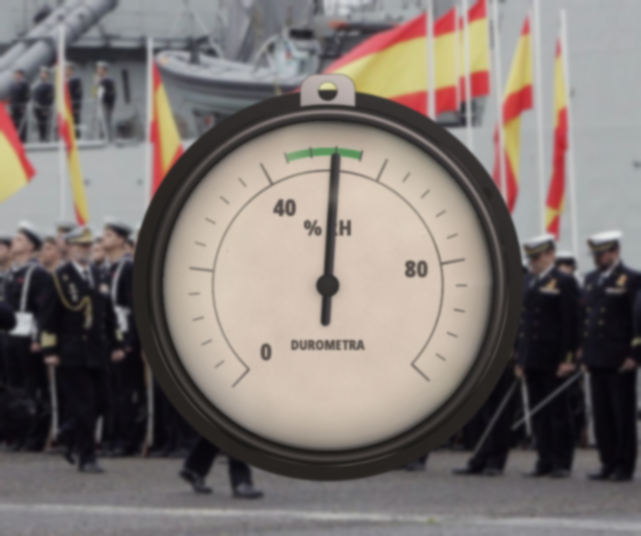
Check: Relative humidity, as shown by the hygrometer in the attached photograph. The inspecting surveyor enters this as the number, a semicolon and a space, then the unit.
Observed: 52; %
